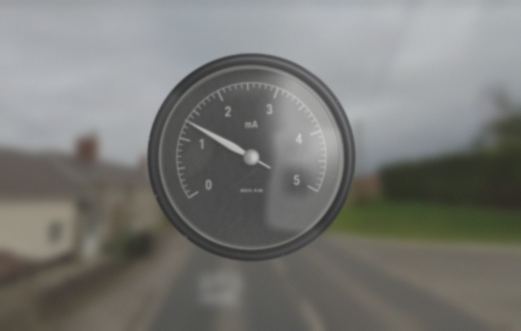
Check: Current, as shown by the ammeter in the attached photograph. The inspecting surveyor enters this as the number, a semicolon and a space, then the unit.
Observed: 1.3; mA
